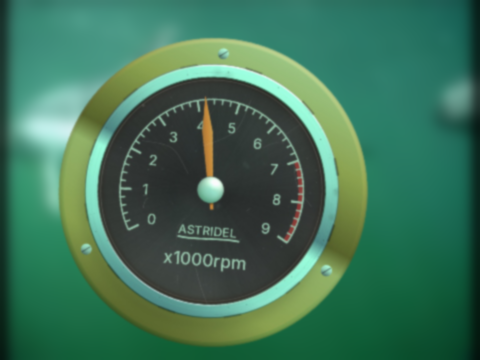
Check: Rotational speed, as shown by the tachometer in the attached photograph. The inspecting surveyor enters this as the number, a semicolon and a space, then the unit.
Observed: 4200; rpm
